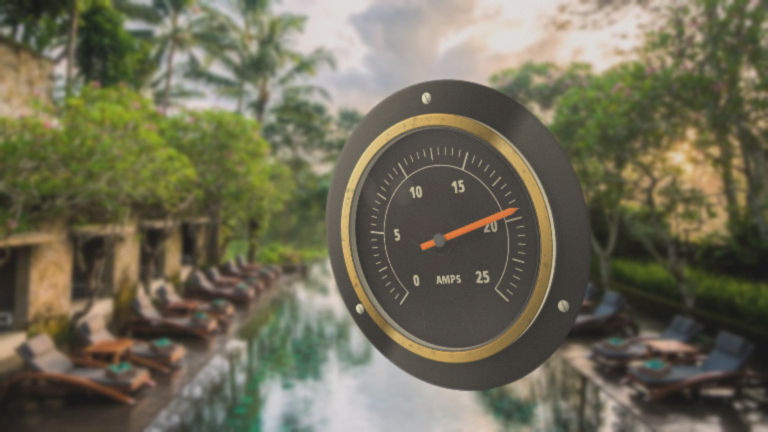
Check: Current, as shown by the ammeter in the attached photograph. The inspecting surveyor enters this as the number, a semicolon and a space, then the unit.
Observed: 19.5; A
